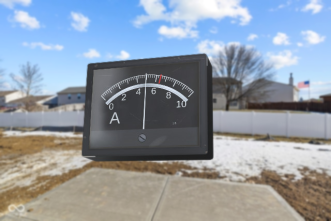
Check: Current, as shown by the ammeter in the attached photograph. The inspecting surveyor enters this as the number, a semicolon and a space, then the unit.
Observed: 5; A
